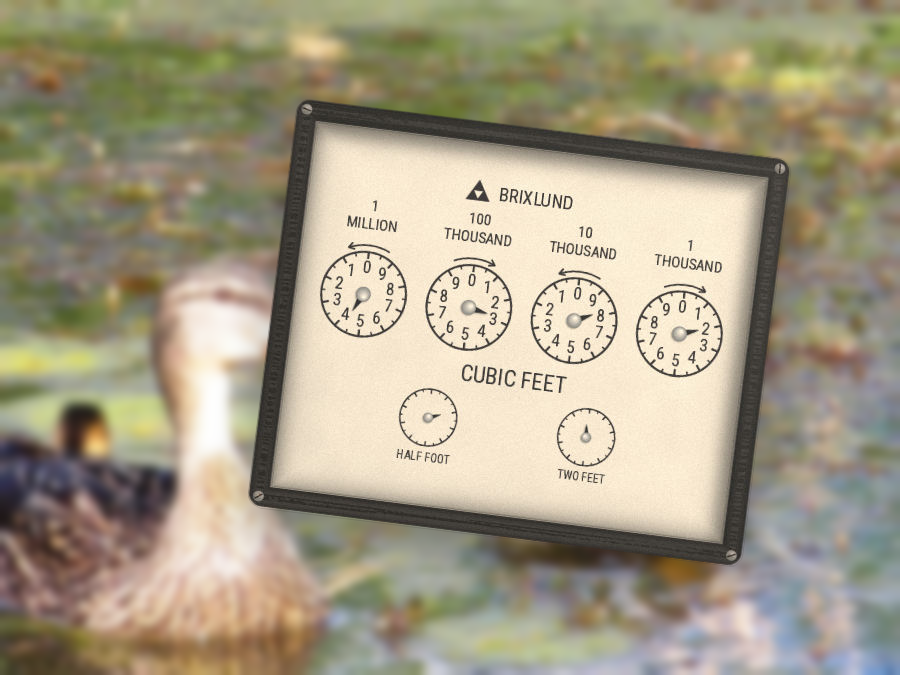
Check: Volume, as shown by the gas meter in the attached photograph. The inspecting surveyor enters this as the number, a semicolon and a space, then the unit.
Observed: 428200; ft³
